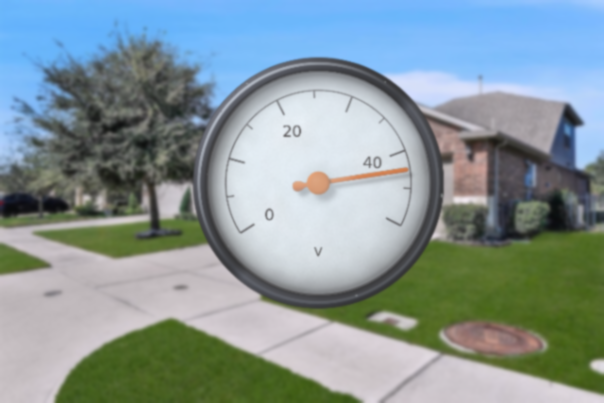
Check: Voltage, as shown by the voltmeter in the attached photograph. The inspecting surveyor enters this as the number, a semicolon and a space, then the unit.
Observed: 42.5; V
